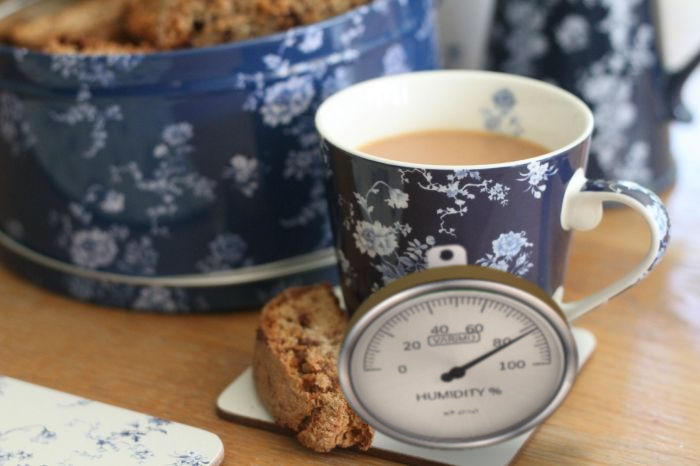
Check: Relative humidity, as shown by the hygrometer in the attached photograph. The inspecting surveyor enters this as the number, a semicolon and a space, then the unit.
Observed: 80; %
